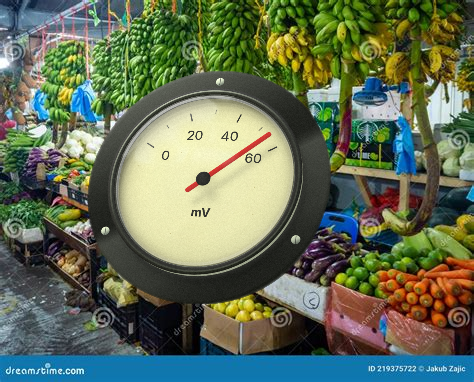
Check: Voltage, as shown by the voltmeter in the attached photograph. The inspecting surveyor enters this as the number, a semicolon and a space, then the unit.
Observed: 55; mV
